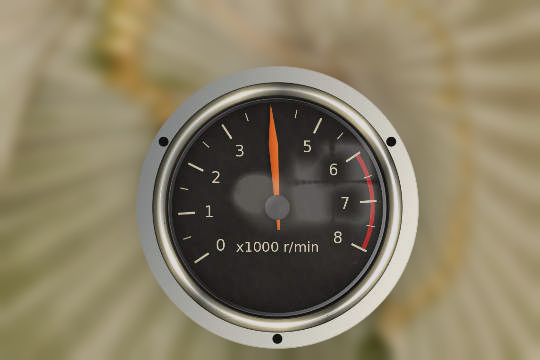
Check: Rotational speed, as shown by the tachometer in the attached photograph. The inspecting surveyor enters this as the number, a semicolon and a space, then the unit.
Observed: 4000; rpm
